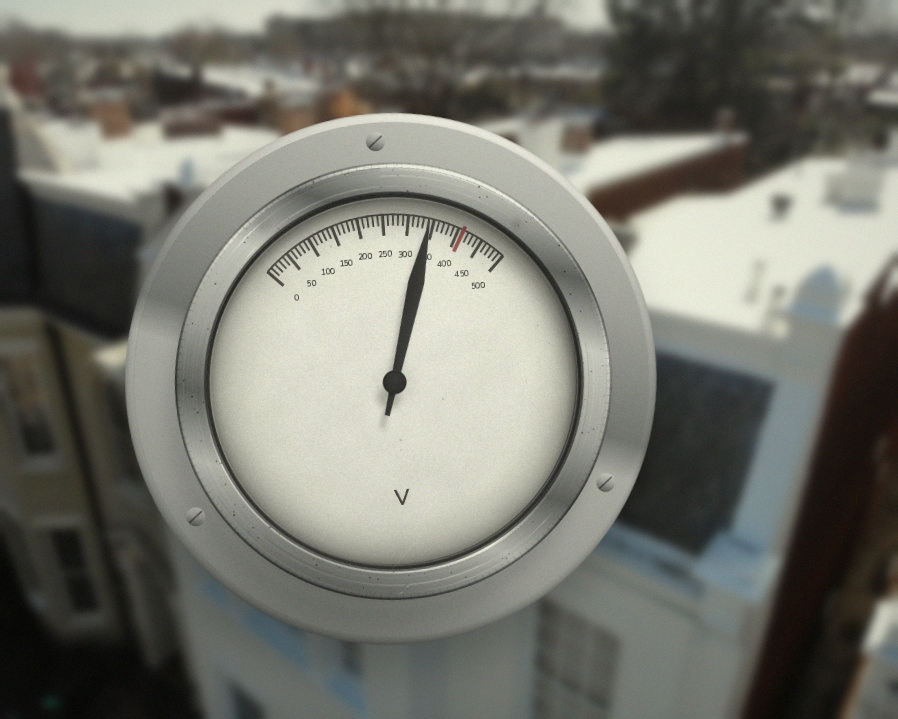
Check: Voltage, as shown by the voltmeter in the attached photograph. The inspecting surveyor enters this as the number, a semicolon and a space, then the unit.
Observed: 340; V
